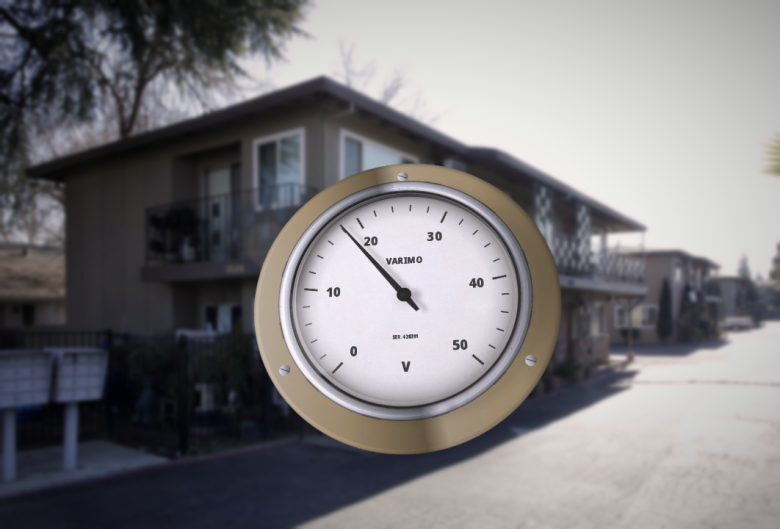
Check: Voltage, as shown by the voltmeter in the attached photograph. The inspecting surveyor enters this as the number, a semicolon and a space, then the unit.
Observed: 18; V
